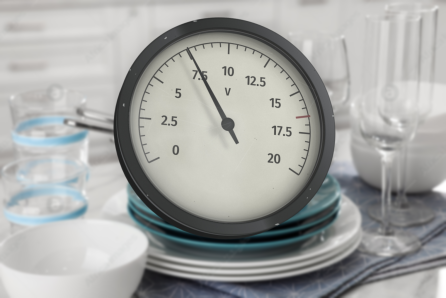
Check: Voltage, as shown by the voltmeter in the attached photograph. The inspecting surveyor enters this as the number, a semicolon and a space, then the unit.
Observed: 7.5; V
